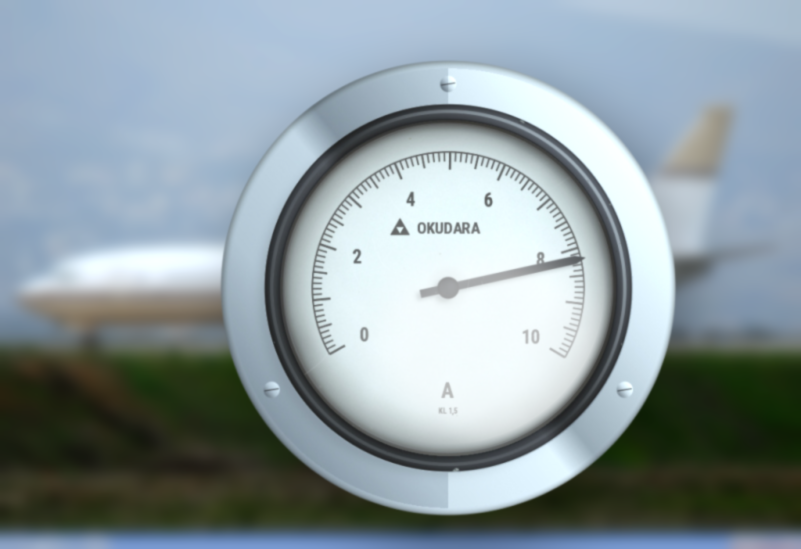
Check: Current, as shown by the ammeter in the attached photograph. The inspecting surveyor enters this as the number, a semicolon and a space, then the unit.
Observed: 8.2; A
